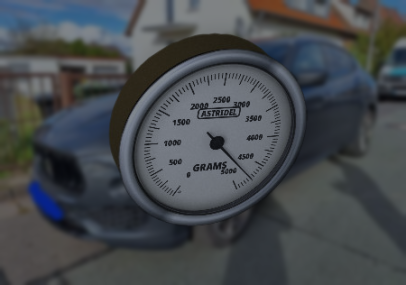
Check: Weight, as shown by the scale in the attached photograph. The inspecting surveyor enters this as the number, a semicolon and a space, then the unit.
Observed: 4750; g
